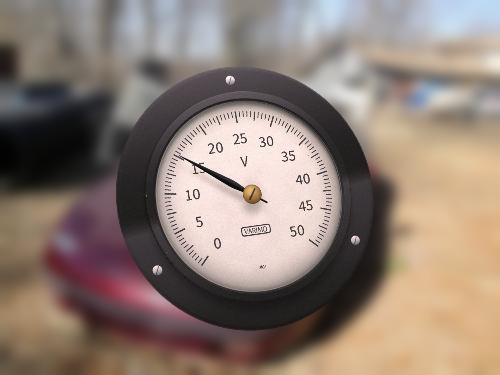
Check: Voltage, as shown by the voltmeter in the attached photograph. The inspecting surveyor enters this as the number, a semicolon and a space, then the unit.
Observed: 15; V
